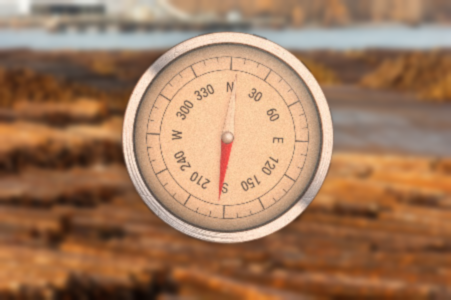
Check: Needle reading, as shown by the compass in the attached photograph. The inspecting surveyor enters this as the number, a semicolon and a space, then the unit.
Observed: 185; °
